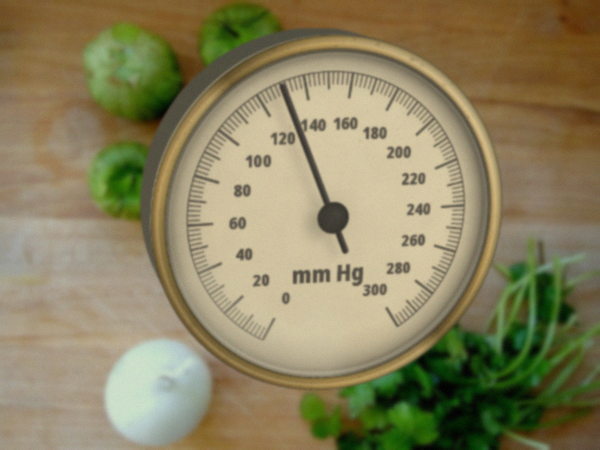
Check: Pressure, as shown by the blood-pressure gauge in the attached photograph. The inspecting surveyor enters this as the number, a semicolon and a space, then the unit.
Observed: 130; mmHg
